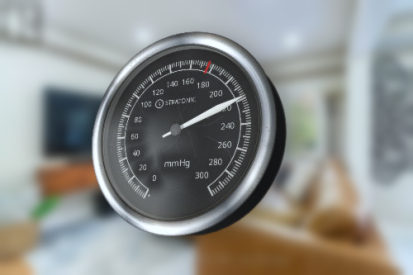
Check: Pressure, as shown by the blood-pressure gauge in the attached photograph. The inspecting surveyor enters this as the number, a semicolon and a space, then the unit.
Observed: 220; mmHg
